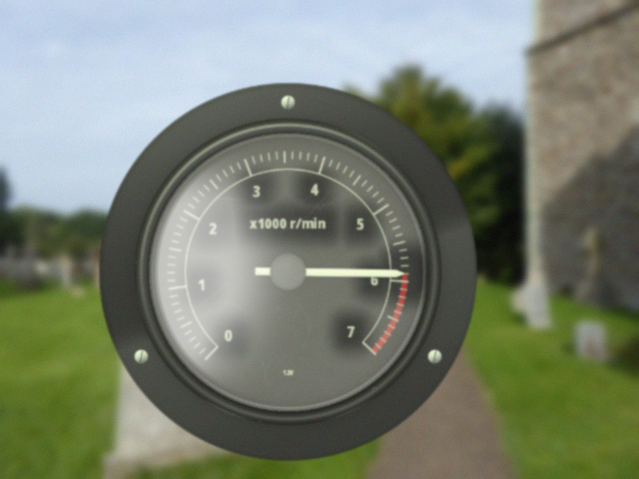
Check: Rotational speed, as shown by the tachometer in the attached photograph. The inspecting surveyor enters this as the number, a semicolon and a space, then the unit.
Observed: 5900; rpm
